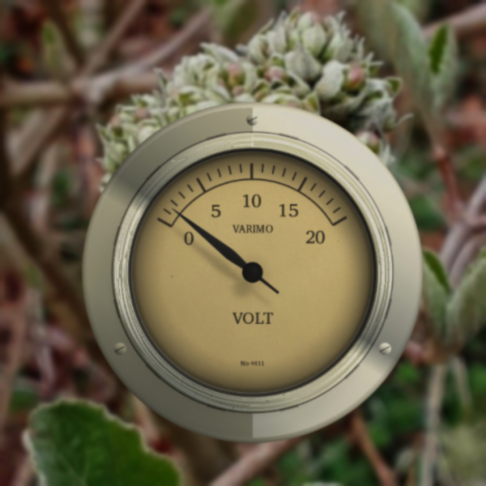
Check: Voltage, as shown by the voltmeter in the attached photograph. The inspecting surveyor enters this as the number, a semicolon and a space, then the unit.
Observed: 1.5; V
